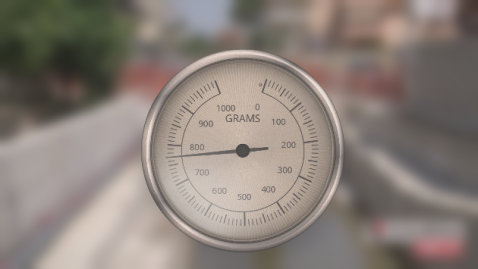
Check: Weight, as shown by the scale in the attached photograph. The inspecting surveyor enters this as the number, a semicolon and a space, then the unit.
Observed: 770; g
